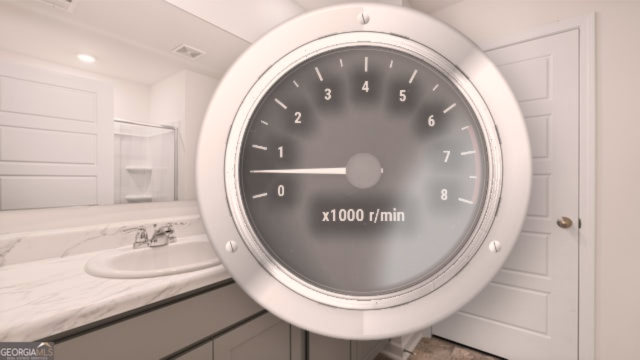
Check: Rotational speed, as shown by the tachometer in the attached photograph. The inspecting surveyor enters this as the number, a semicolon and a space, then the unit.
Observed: 500; rpm
